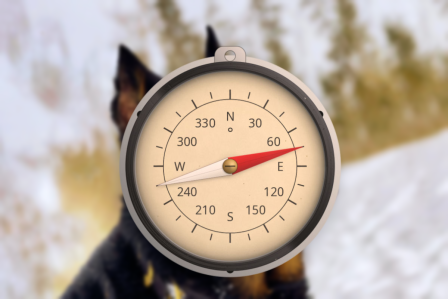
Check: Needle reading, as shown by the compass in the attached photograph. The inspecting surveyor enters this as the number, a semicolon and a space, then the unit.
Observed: 75; °
